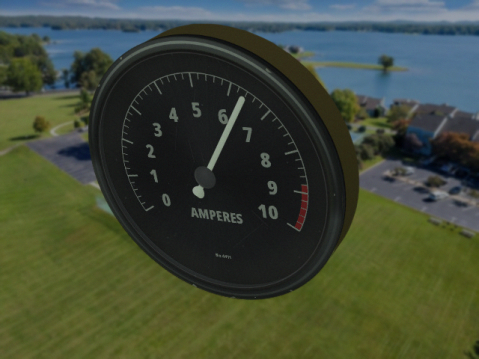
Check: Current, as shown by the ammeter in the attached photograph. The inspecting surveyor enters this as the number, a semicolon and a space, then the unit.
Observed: 6.4; A
